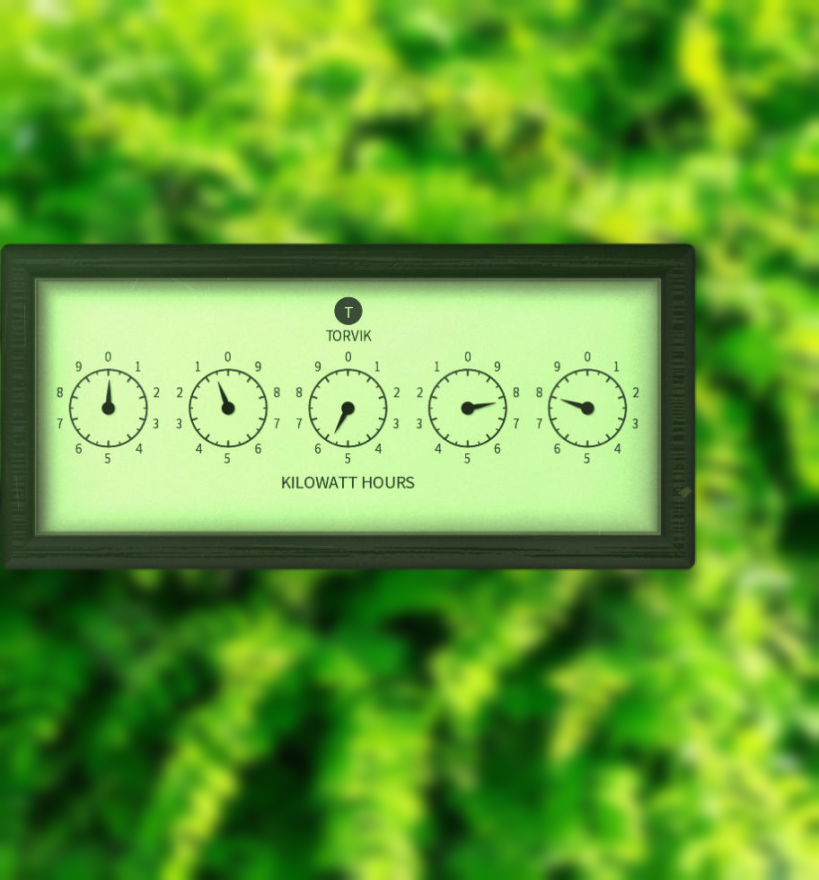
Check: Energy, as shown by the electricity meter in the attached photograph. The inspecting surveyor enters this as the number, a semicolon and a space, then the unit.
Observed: 578; kWh
